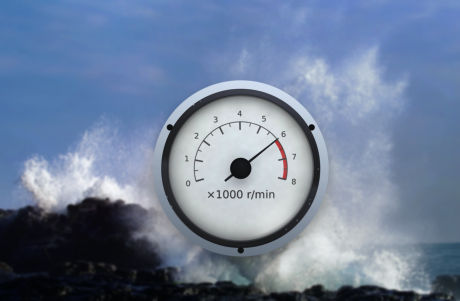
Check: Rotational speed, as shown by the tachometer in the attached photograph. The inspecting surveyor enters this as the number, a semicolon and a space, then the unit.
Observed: 6000; rpm
